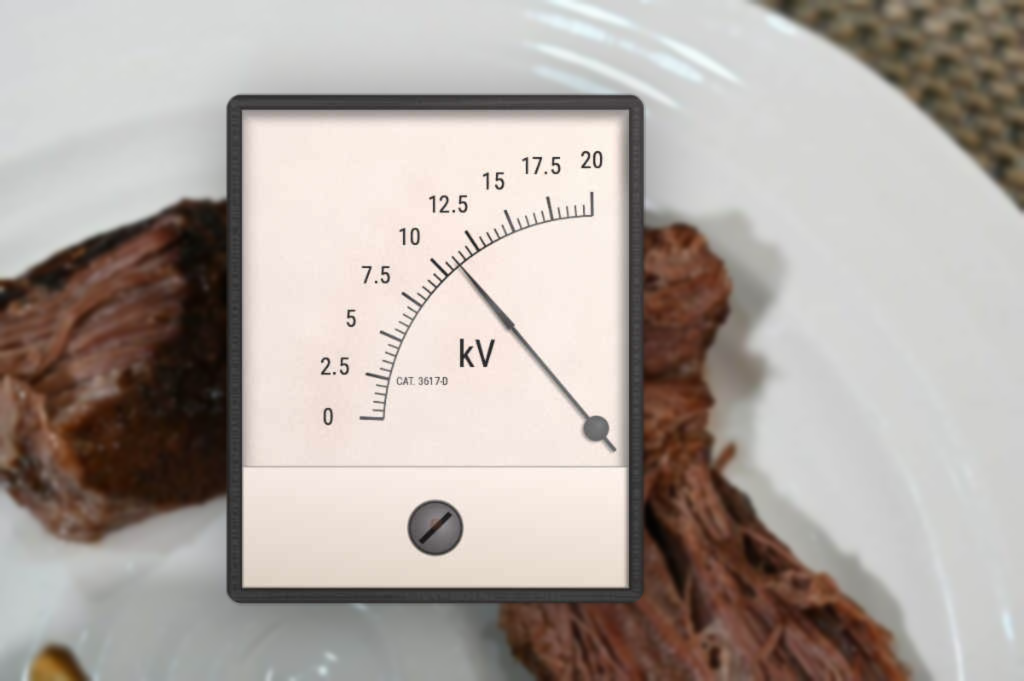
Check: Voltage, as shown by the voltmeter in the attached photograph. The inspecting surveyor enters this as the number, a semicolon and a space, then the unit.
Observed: 11; kV
